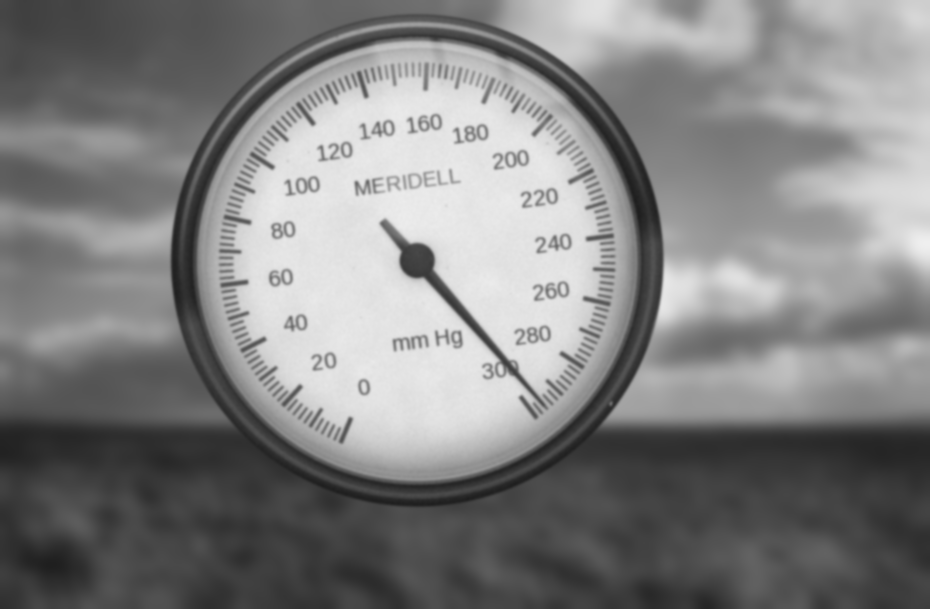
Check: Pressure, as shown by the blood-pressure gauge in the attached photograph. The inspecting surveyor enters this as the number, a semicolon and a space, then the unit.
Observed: 296; mmHg
